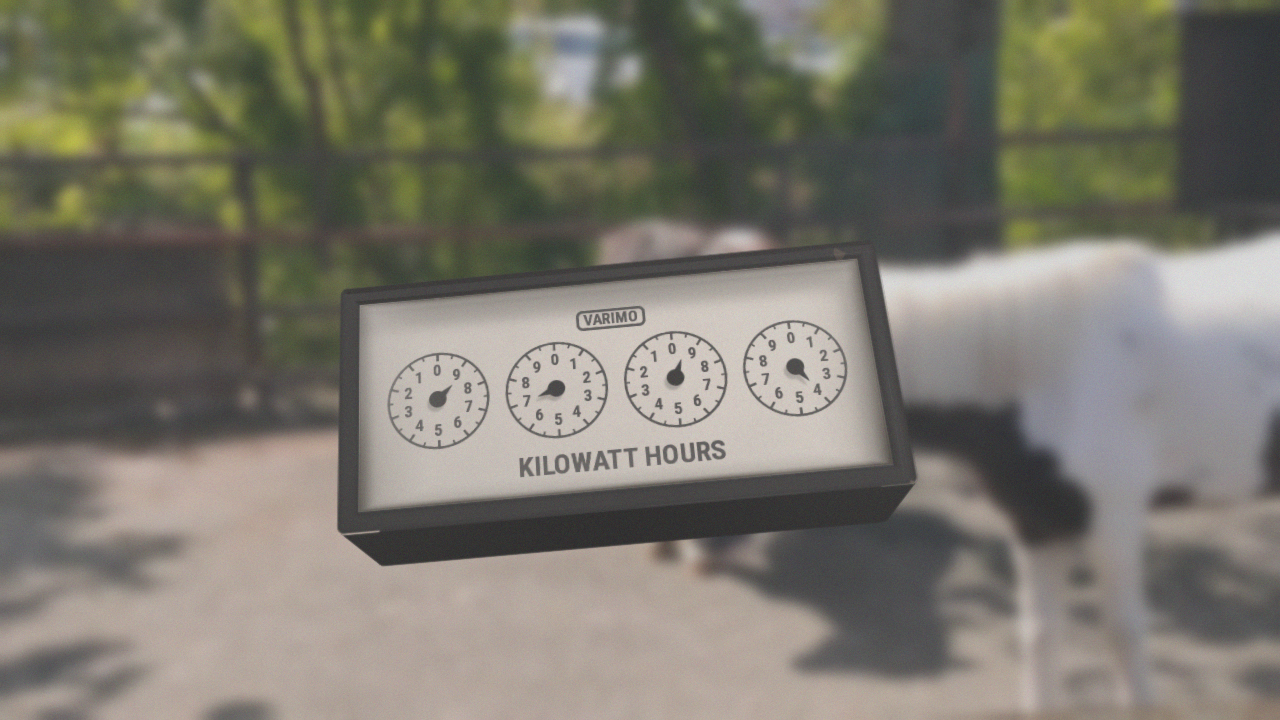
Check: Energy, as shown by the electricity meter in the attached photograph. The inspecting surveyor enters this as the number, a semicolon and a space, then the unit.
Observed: 8694; kWh
